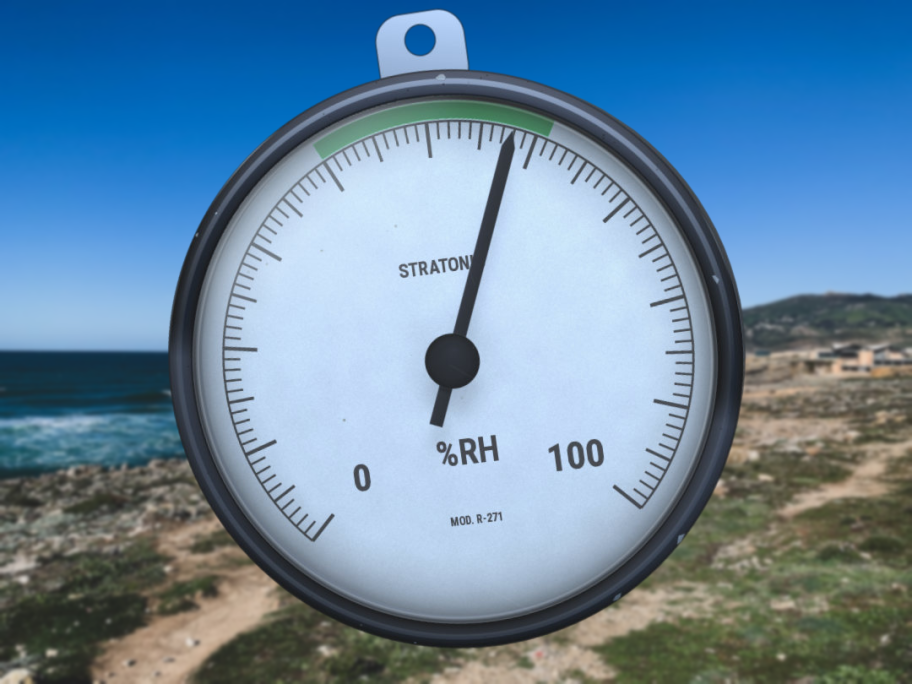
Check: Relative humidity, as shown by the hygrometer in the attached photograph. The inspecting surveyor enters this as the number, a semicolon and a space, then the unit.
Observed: 58; %
